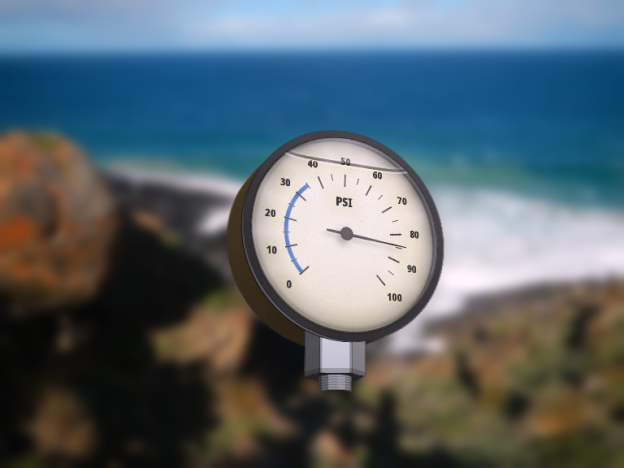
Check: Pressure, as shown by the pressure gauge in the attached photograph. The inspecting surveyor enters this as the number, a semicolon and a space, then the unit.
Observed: 85; psi
